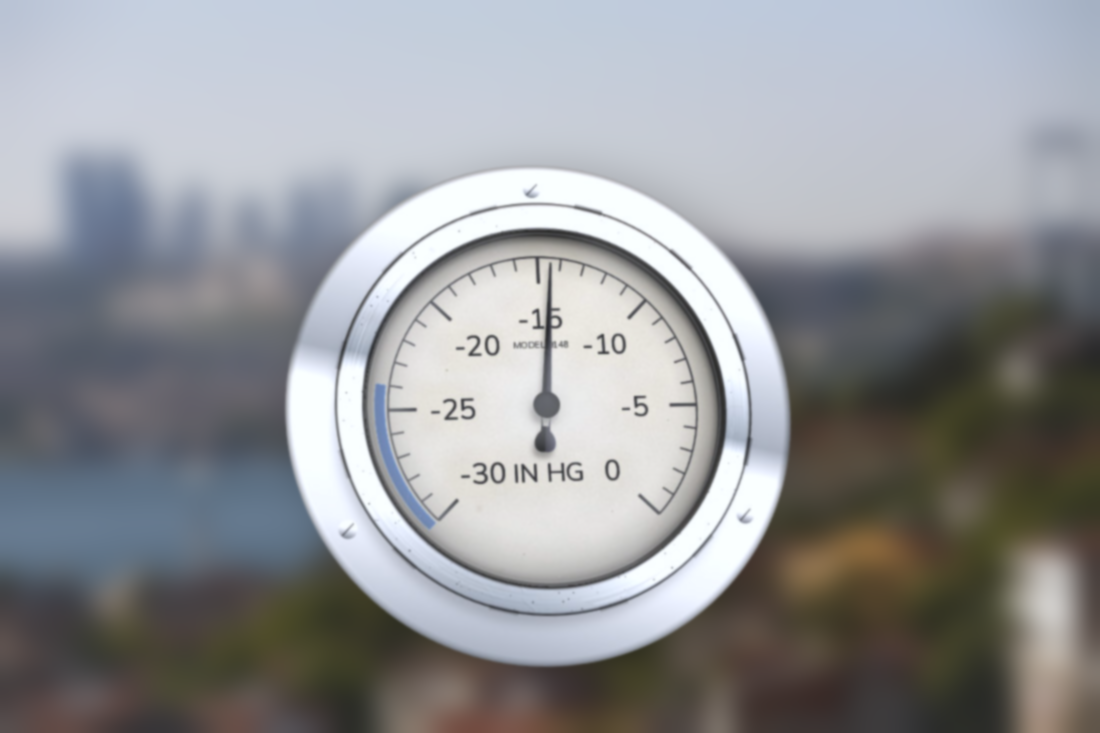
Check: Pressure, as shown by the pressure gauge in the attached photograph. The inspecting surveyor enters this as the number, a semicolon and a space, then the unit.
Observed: -14.5; inHg
